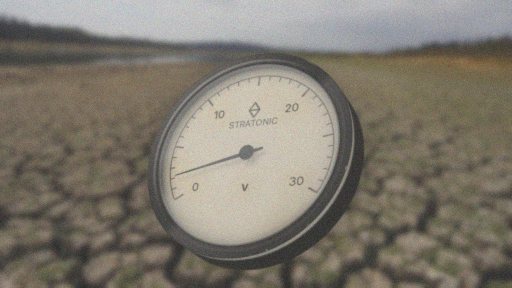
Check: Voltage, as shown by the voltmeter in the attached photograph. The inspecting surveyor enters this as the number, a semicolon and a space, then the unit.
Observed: 2; V
